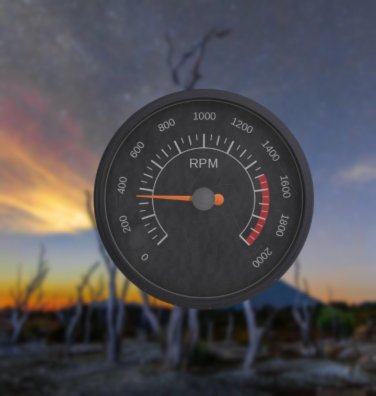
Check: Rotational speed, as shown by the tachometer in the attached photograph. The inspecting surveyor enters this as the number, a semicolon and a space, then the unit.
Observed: 350; rpm
